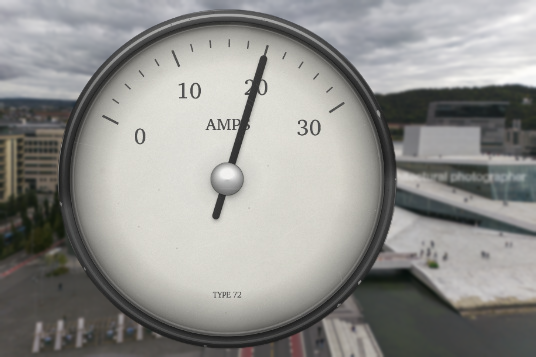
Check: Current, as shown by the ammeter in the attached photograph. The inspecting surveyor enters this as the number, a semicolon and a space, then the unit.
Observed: 20; A
